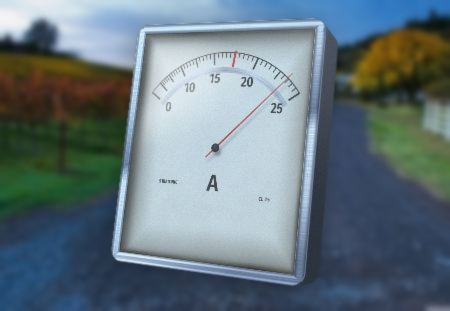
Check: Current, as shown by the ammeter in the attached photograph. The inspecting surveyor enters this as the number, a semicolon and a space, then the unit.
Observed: 23.5; A
